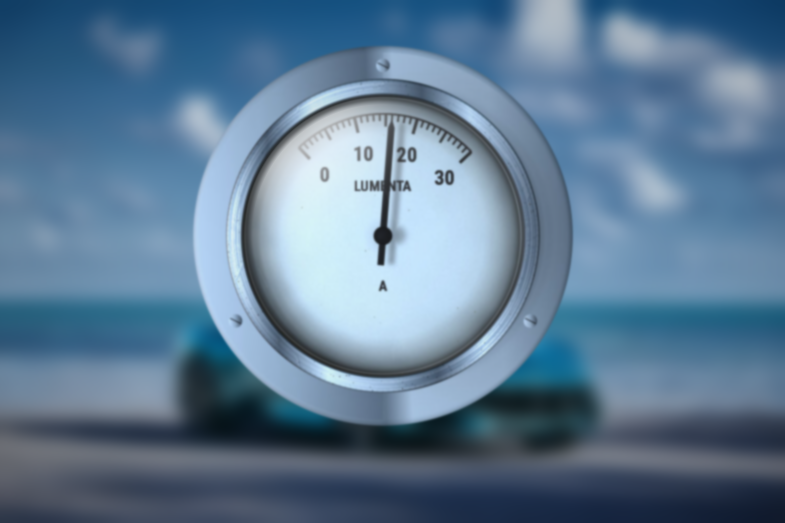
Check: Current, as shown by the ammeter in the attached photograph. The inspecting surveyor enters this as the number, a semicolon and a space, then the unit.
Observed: 16; A
